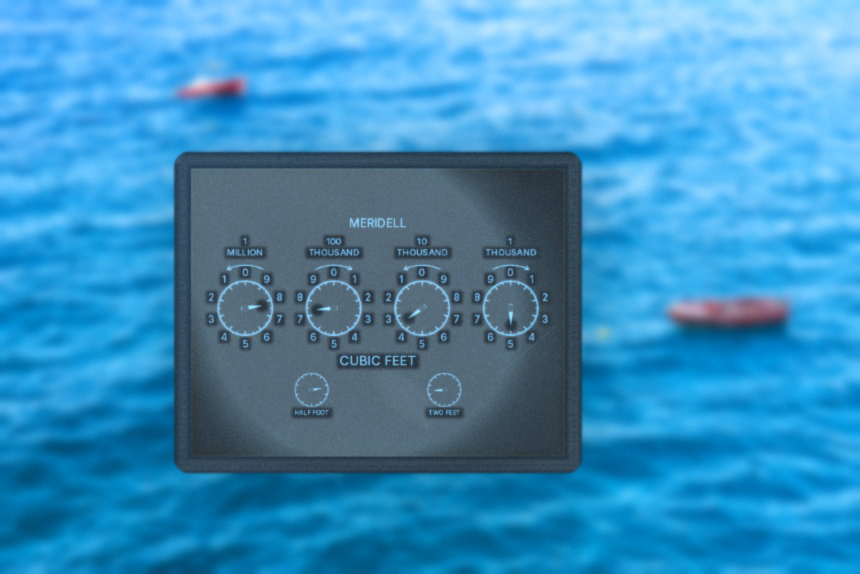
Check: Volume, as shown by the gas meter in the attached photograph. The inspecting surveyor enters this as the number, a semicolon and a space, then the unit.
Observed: 773500; ft³
